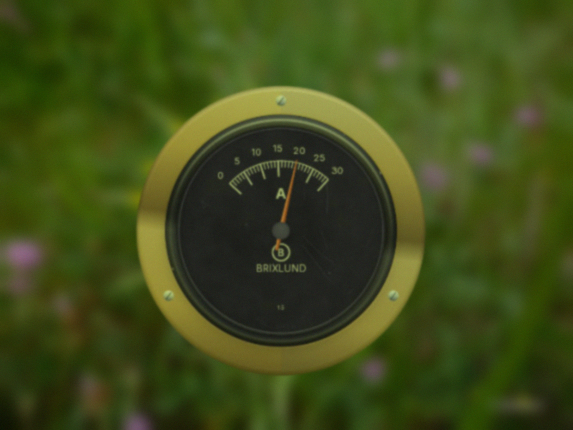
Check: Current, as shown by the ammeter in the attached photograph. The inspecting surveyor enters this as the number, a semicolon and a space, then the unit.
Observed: 20; A
